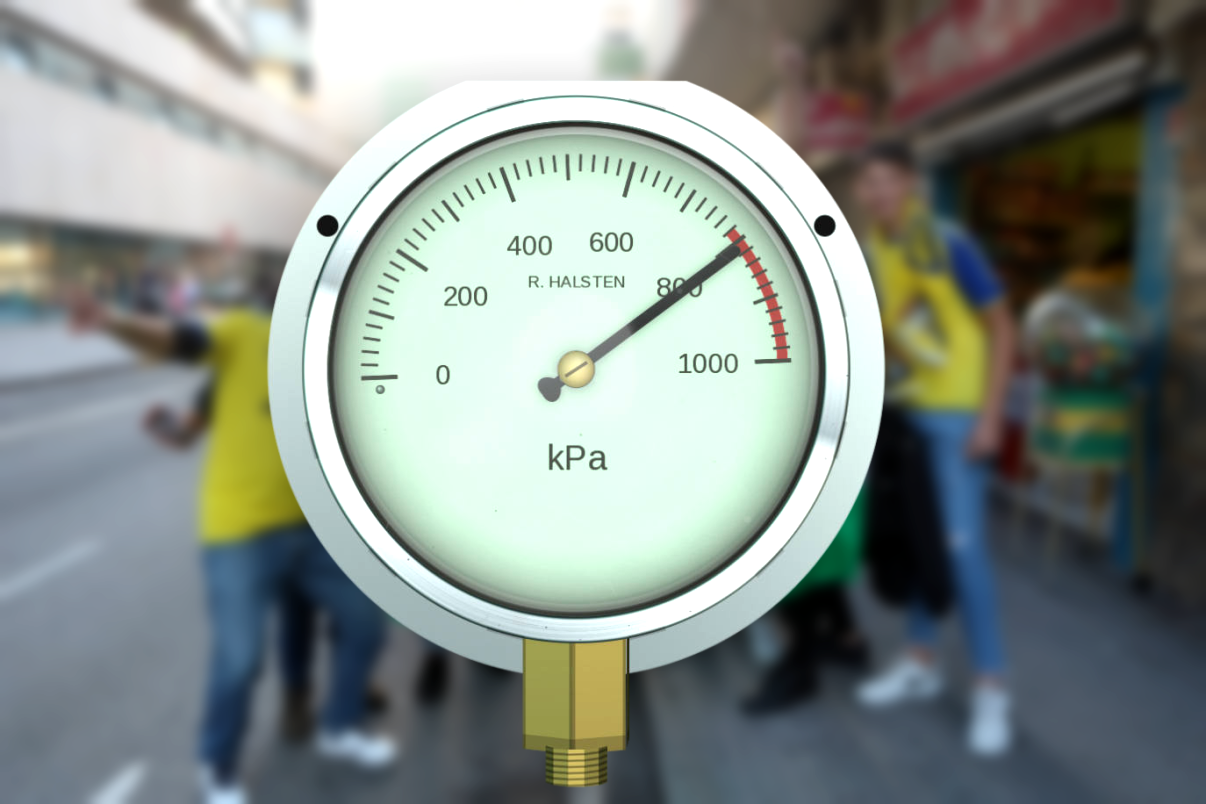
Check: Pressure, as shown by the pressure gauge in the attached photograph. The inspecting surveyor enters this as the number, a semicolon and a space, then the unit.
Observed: 810; kPa
